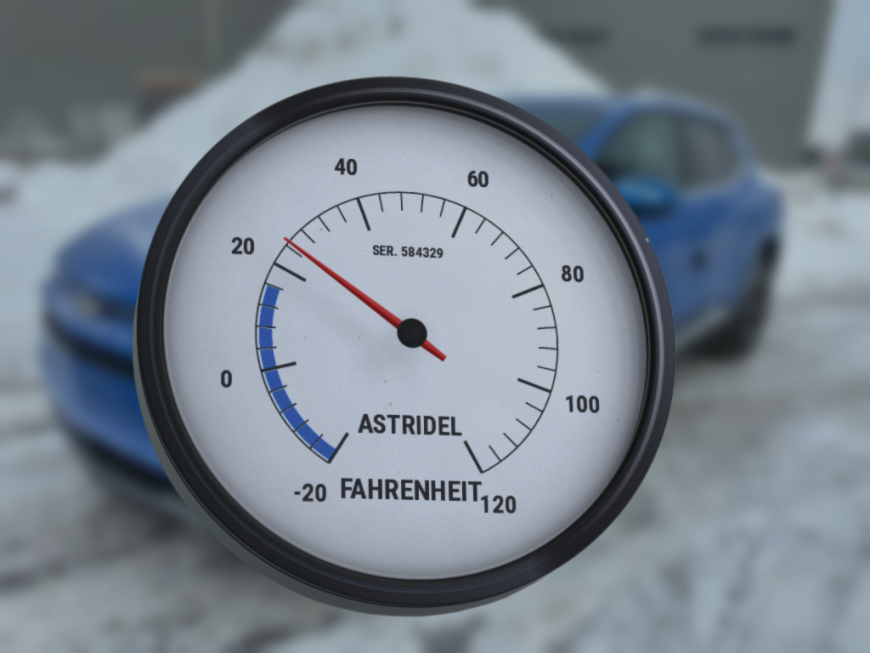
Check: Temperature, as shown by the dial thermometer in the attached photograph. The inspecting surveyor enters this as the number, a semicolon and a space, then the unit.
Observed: 24; °F
